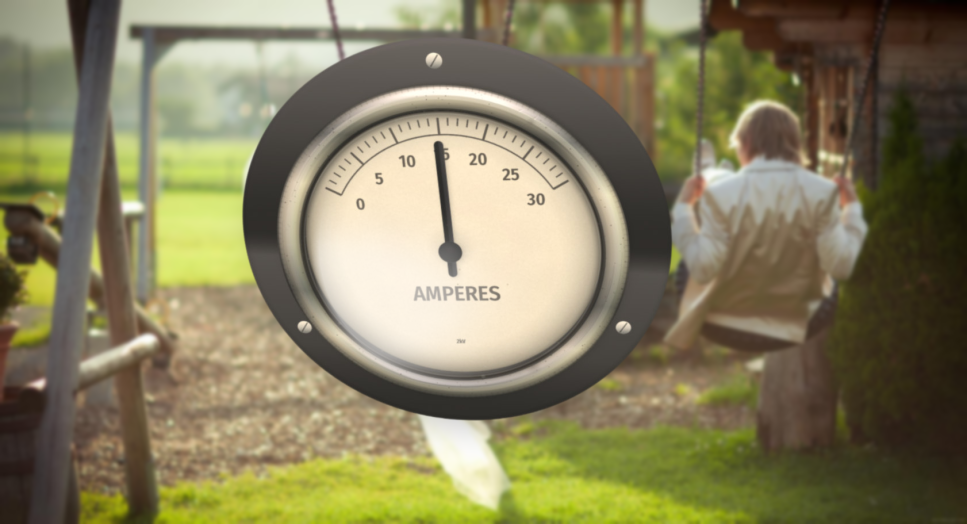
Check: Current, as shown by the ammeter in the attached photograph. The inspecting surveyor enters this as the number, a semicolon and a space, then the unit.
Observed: 15; A
